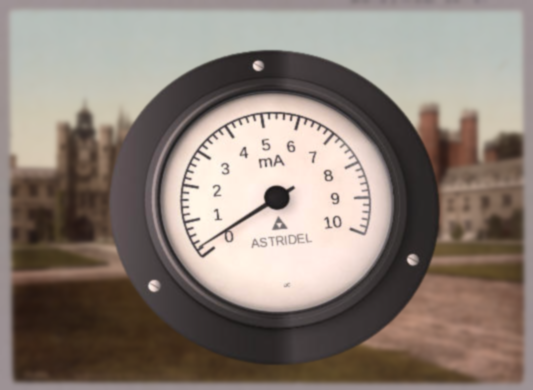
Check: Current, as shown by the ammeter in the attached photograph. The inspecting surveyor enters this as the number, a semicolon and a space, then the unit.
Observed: 0.2; mA
